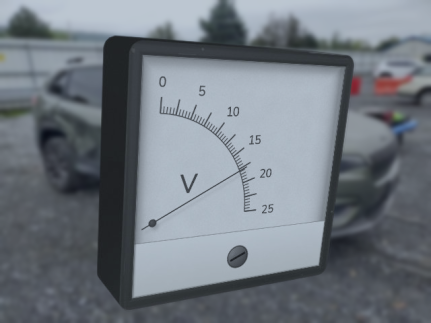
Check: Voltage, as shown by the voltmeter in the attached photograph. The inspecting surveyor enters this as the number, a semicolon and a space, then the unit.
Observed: 17.5; V
